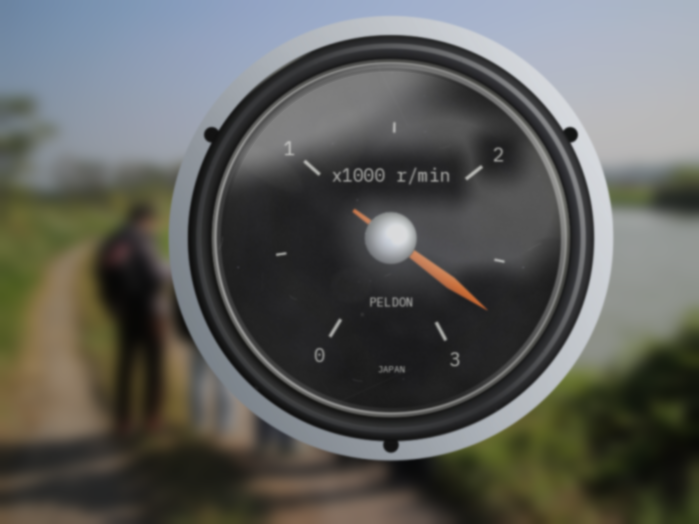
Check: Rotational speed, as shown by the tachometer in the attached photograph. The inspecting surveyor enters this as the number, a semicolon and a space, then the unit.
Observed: 2750; rpm
